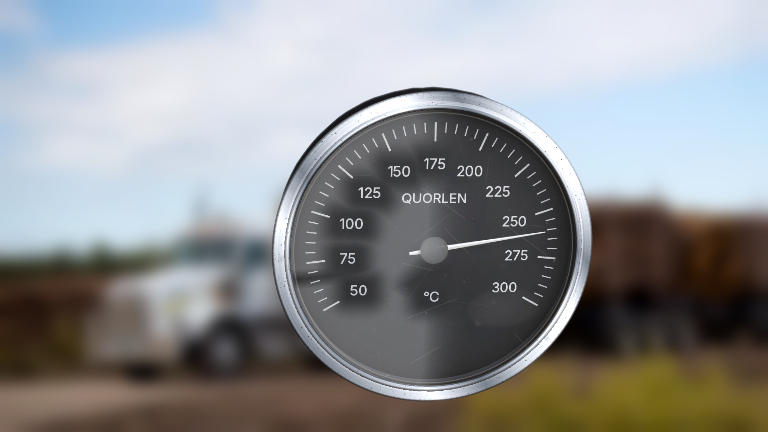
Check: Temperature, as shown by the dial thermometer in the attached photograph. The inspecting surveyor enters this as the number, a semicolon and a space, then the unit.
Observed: 260; °C
